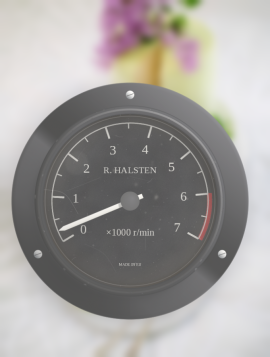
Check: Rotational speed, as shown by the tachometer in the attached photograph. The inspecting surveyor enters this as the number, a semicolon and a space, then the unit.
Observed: 250; rpm
